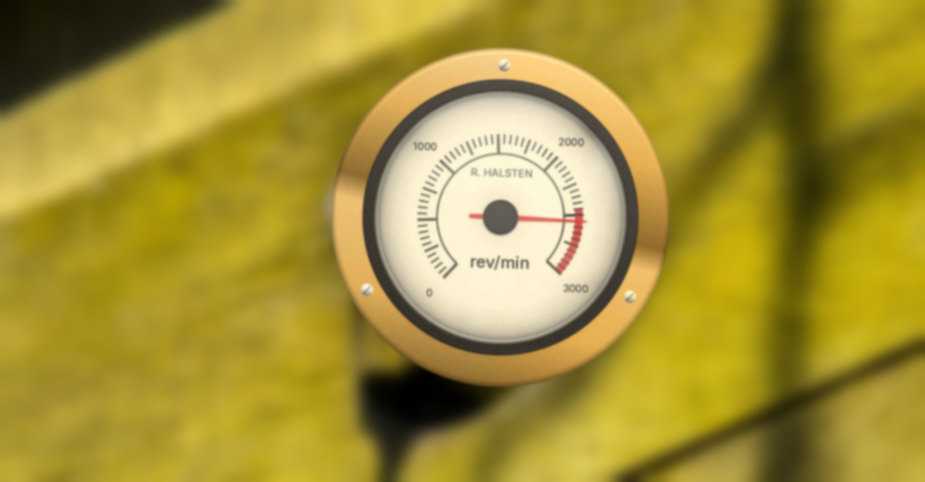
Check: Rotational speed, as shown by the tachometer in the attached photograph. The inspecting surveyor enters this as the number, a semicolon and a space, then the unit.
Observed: 2550; rpm
